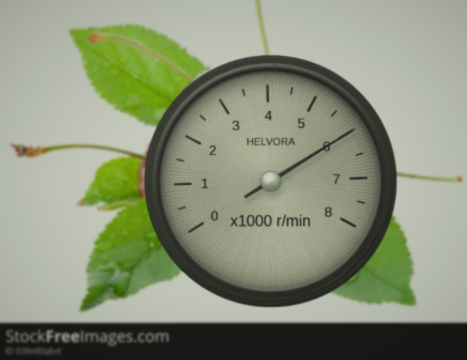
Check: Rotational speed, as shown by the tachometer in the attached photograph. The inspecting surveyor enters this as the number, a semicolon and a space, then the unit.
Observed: 6000; rpm
